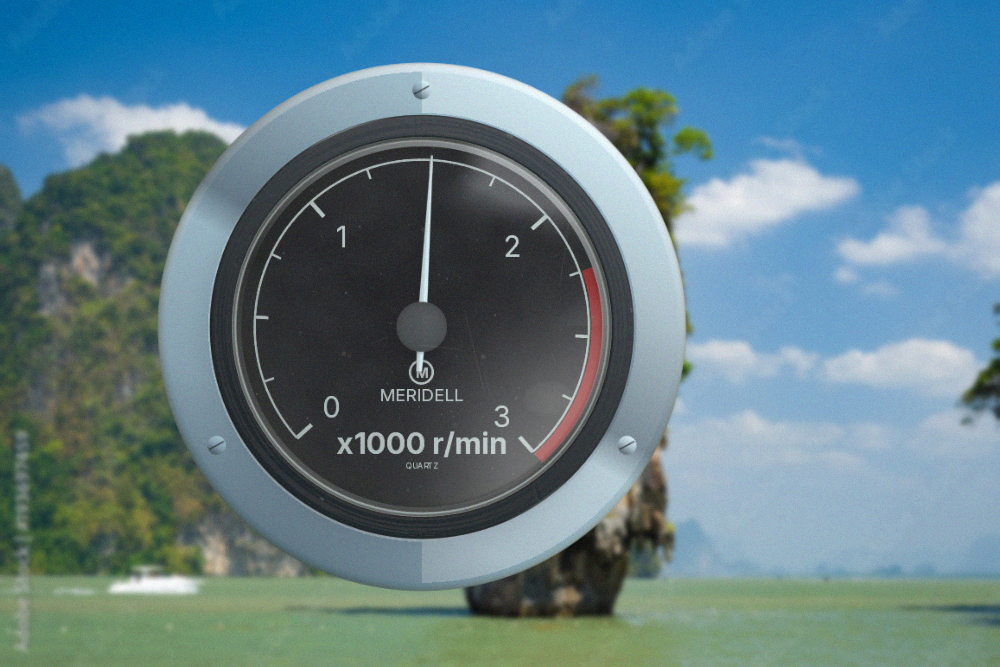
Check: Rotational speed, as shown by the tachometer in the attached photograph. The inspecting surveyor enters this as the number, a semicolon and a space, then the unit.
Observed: 1500; rpm
